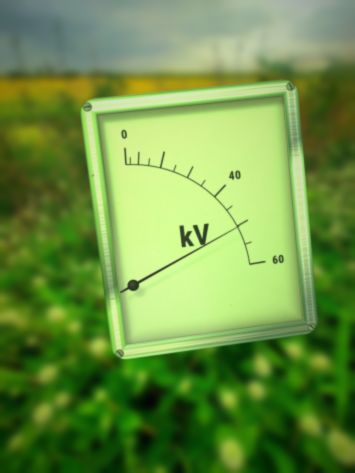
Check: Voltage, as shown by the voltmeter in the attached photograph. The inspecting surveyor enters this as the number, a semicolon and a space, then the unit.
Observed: 50; kV
